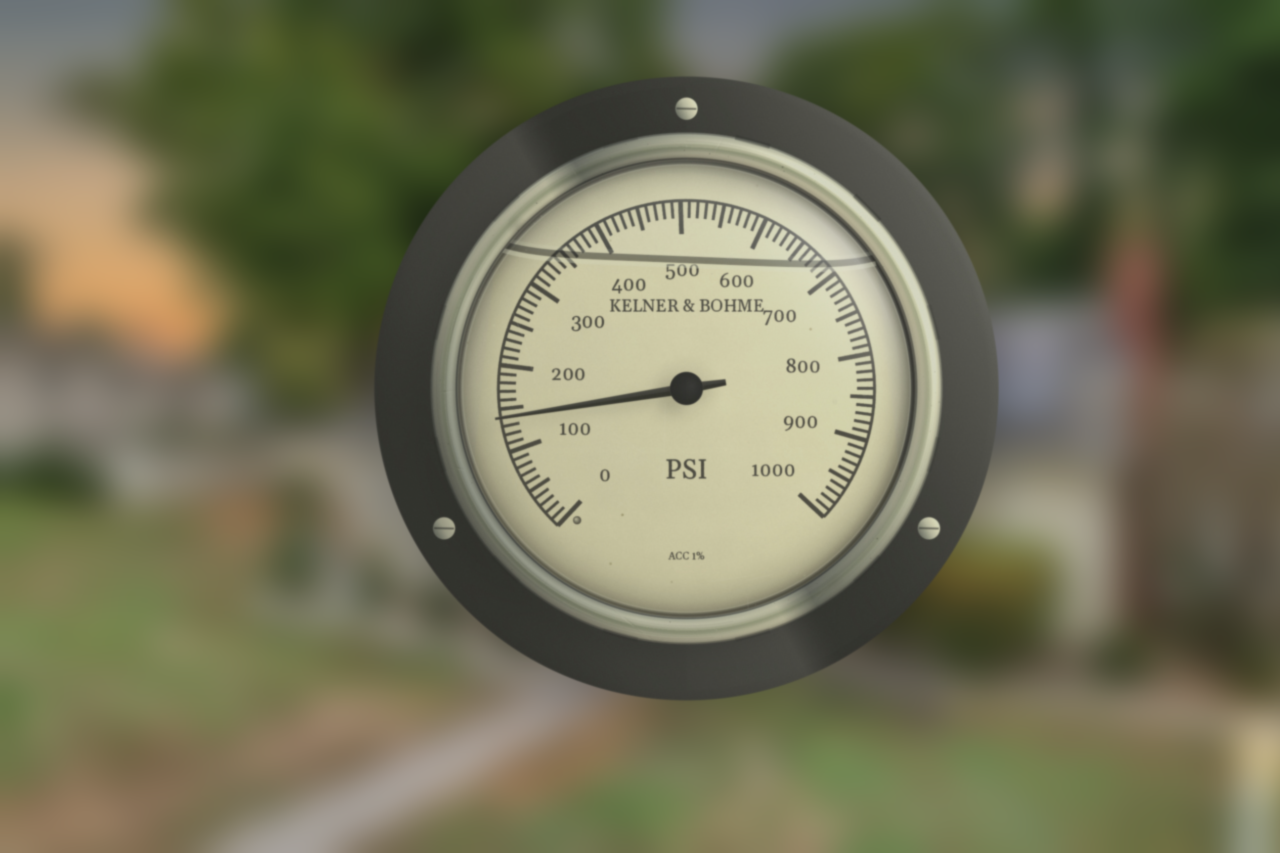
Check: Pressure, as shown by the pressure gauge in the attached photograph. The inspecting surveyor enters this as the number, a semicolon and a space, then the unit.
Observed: 140; psi
